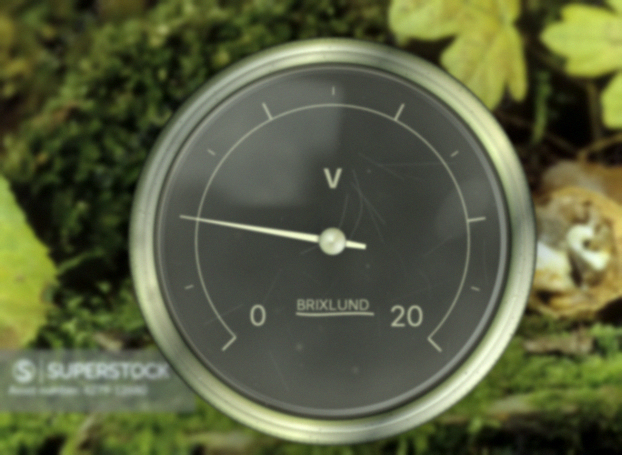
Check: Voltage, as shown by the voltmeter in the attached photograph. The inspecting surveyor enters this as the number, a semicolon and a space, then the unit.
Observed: 4; V
